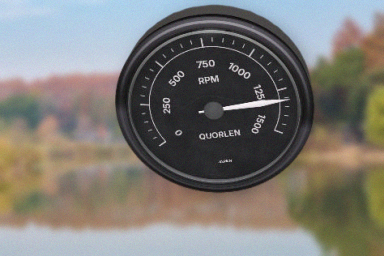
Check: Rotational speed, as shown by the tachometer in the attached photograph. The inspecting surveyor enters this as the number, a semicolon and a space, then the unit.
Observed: 1300; rpm
